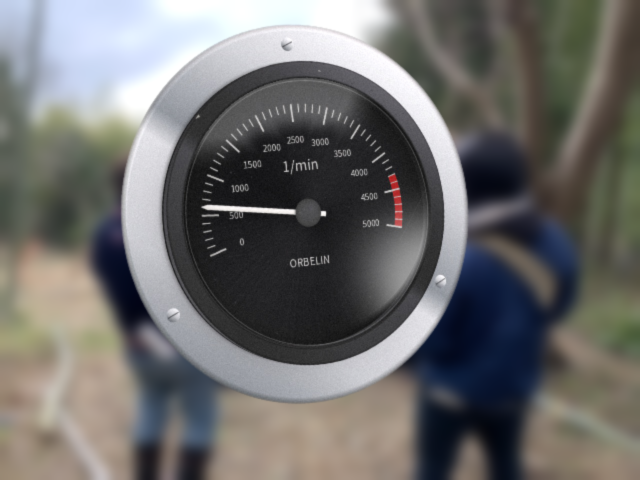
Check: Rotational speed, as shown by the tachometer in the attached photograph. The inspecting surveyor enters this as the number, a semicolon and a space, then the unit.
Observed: 600; rpm
